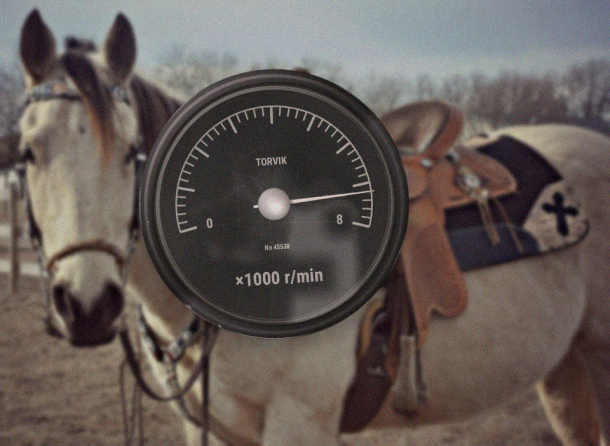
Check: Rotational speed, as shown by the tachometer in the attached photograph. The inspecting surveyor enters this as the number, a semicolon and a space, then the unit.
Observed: 7200; rpm
